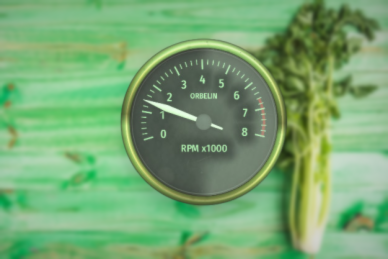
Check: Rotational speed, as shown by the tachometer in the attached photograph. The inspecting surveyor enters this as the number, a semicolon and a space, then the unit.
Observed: 1400; rpm
